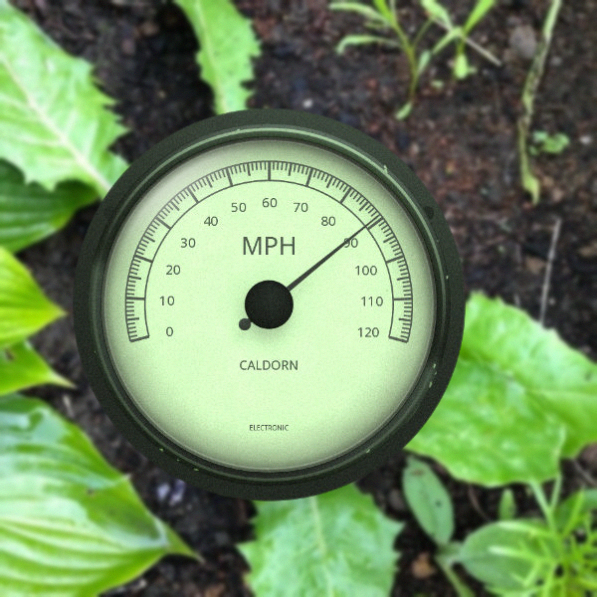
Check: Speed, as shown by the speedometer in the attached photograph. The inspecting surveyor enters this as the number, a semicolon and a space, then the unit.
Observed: 89; mph
